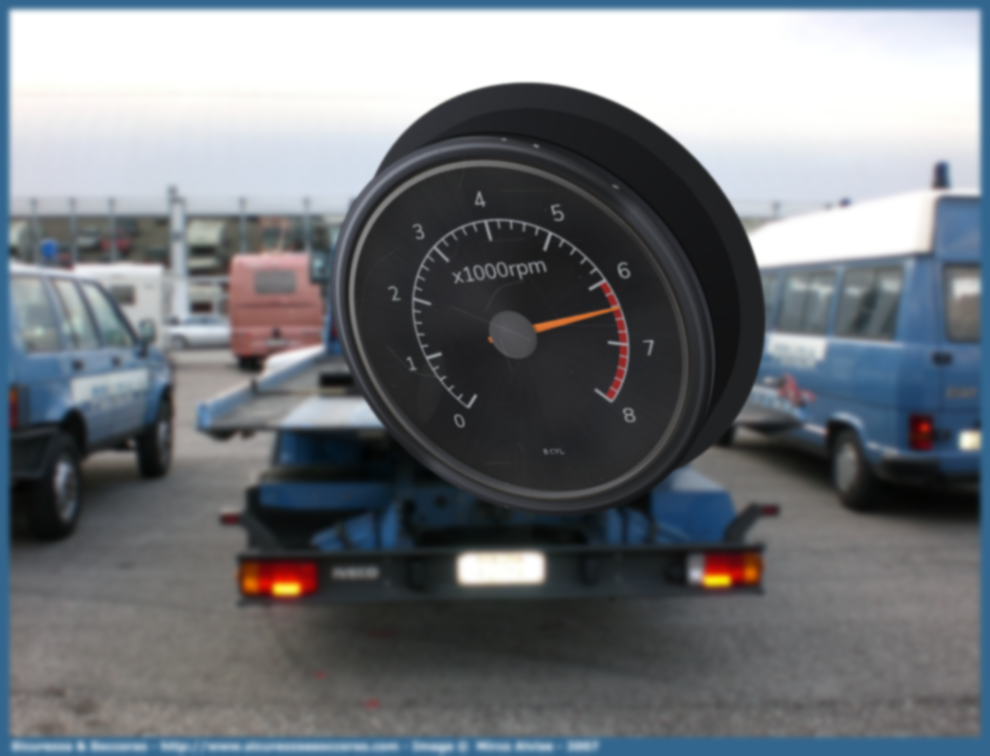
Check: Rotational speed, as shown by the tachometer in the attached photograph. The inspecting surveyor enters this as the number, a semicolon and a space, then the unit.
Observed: 6400; rpm
